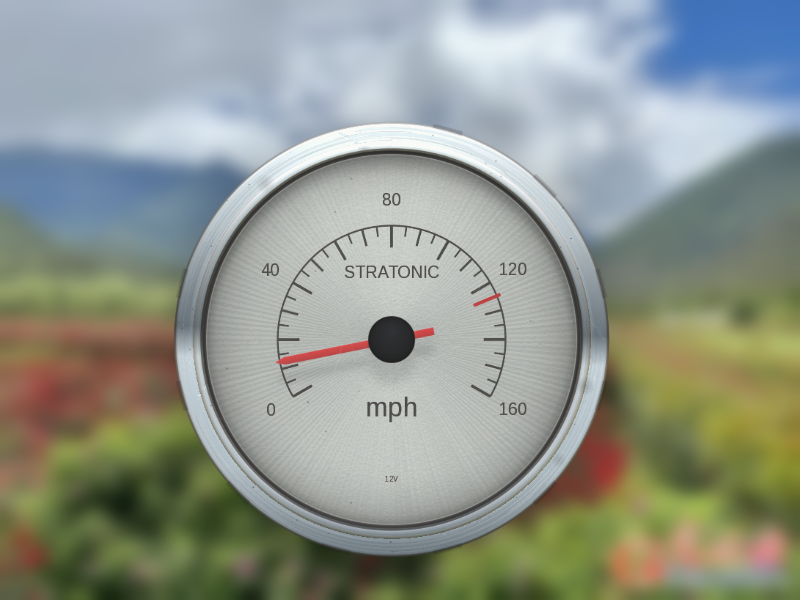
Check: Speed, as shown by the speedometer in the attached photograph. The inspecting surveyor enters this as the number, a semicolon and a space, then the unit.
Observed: 12.5; mph
